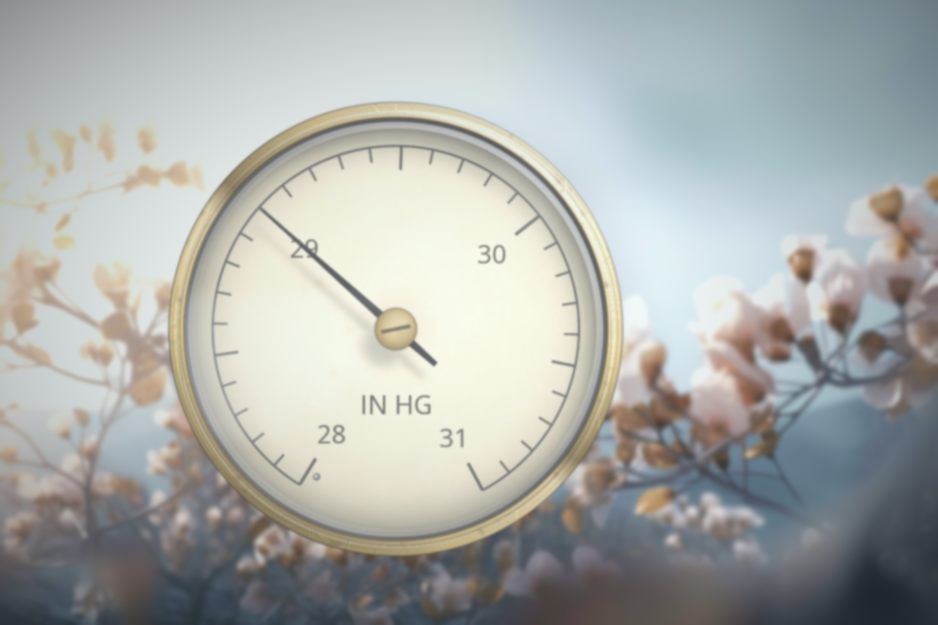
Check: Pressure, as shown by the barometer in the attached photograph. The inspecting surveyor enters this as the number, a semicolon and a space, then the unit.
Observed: 29; inHg
